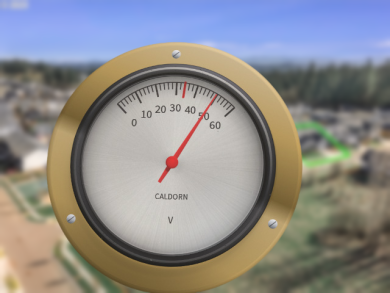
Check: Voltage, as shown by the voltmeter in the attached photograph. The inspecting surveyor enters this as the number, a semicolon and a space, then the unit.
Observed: 50; V
